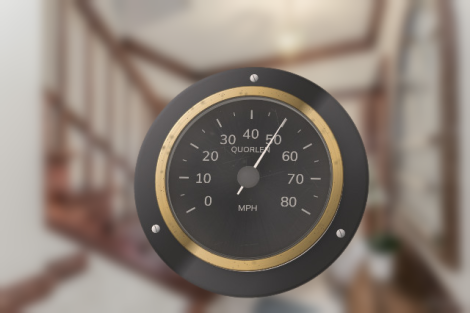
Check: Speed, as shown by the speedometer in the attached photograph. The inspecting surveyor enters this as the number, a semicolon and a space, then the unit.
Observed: 50; mph
